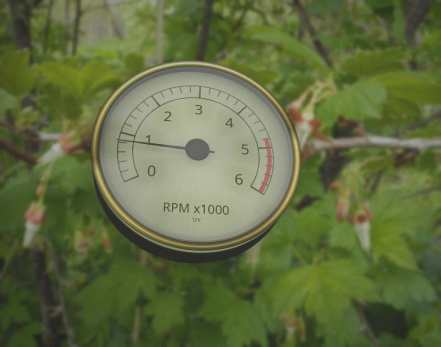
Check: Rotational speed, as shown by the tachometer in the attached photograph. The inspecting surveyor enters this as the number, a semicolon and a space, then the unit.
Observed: 800; rpm
